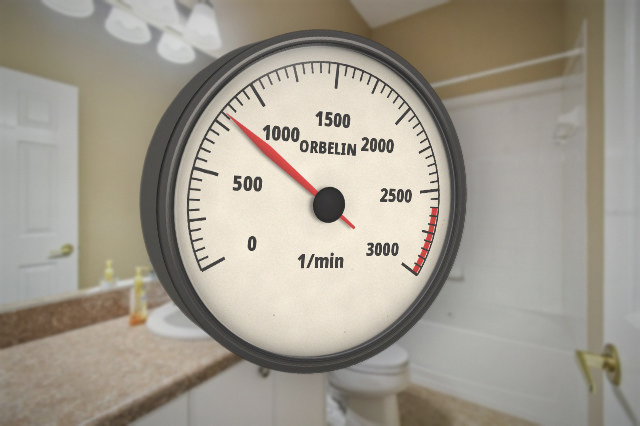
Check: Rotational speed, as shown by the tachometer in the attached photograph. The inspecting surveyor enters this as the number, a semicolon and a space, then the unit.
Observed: 800; rpm
